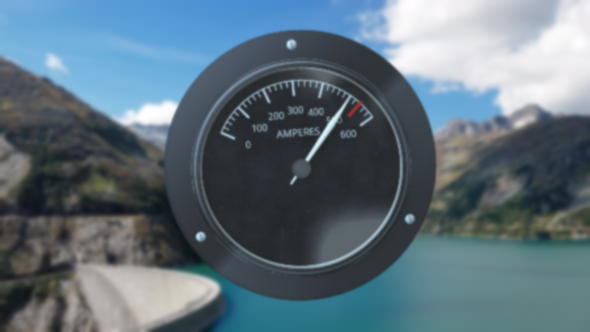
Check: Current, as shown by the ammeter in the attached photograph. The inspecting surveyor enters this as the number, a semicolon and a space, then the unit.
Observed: 500; A
